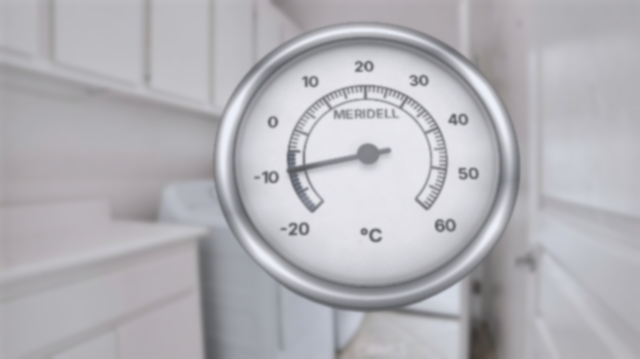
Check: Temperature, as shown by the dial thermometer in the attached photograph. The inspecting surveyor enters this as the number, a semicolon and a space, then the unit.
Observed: -10; °C
